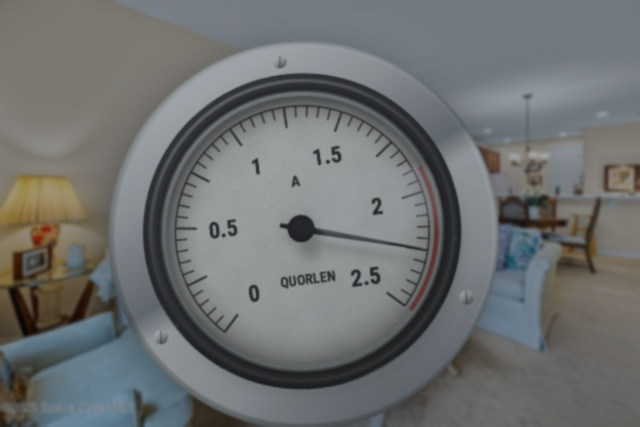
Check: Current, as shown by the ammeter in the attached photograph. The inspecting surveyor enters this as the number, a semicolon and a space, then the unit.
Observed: 2.25; A
